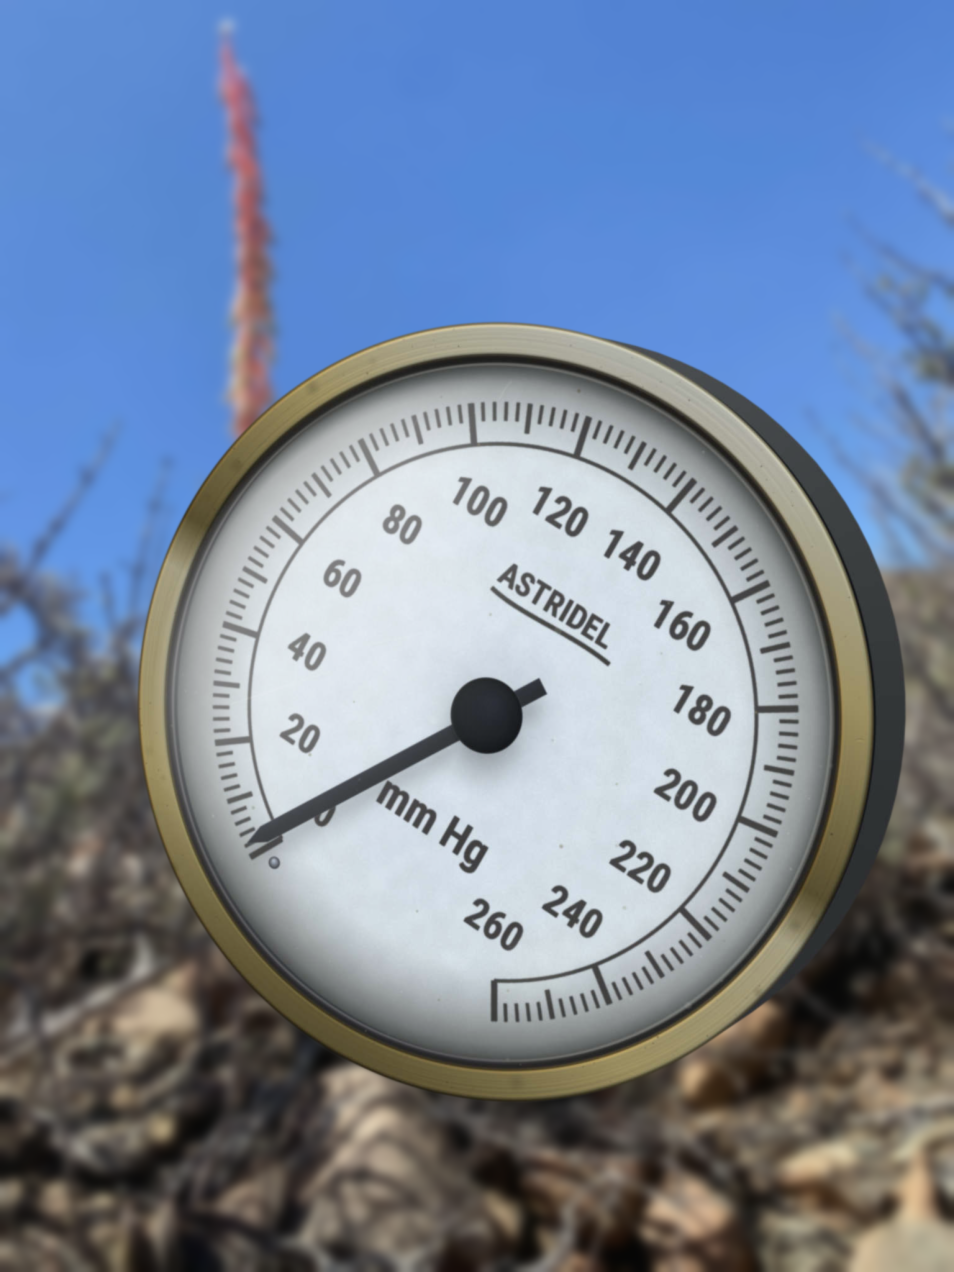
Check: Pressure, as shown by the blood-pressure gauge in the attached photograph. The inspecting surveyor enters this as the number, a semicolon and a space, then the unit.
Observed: 2; mmHg
